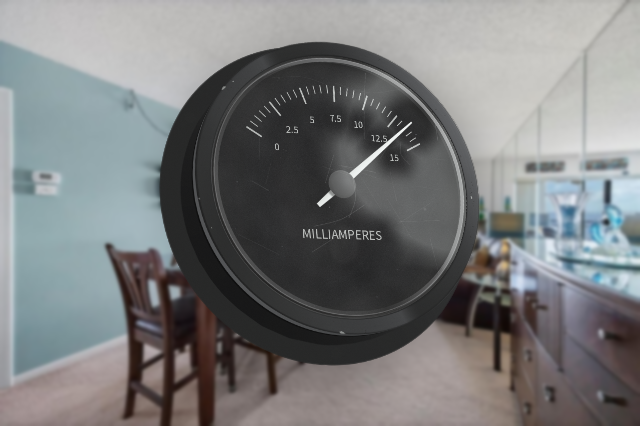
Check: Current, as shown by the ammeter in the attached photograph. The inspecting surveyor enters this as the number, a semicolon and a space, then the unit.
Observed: 13.5; mA
